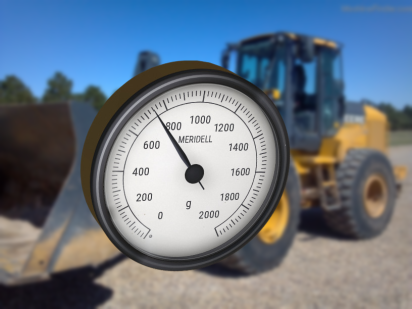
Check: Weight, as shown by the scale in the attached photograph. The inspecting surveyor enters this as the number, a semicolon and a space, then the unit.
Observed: 740; g
